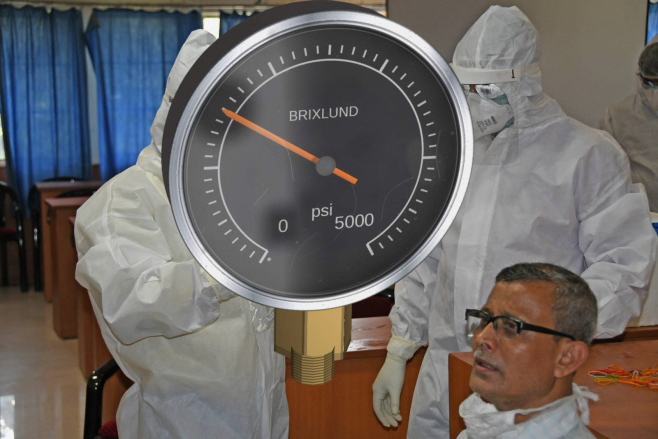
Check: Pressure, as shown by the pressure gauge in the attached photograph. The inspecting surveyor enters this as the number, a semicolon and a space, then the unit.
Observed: 1500; psi
